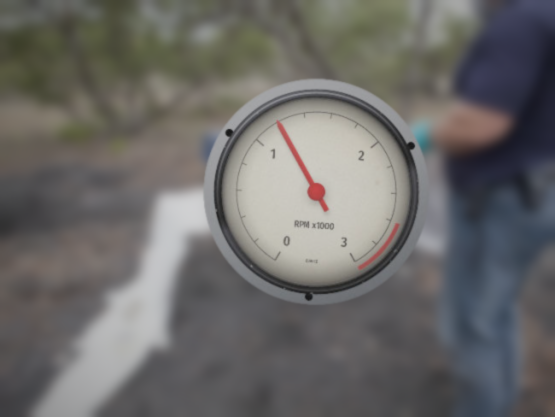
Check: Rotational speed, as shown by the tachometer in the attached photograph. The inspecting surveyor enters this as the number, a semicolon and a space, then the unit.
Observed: 1200; rpm
